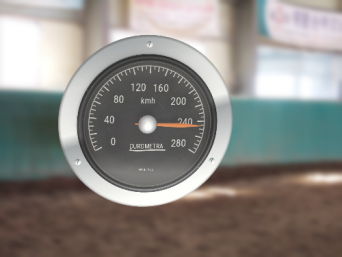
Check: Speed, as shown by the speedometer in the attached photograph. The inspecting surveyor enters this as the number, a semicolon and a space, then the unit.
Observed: 245; km/h
